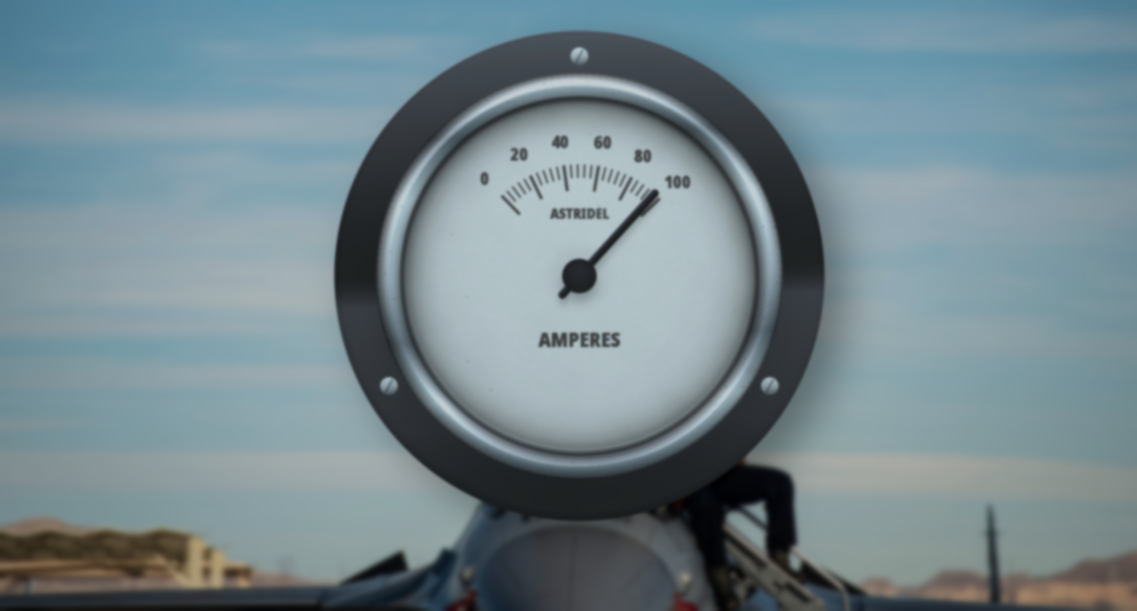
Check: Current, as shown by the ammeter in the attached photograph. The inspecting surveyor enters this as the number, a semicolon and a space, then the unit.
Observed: 96; A
